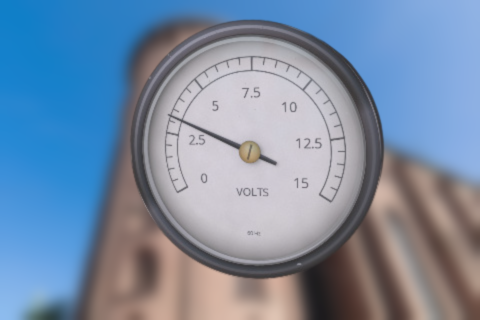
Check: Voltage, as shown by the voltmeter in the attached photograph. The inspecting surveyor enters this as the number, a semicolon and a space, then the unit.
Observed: 3.25; V
